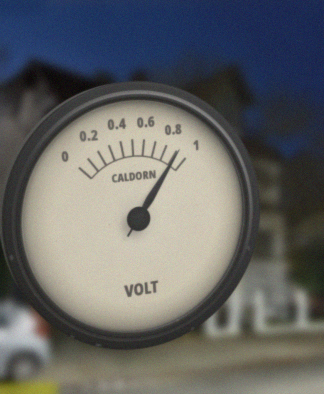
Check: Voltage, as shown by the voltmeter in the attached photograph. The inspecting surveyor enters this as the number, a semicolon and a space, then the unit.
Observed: 0.9; V
